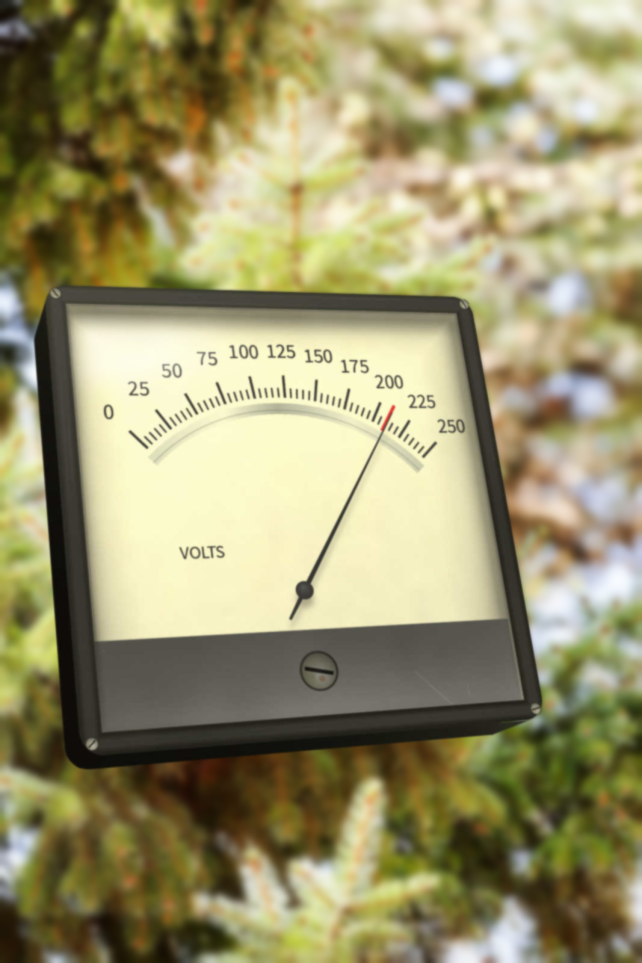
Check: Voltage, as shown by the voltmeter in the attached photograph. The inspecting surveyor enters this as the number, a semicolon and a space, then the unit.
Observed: 210; V
